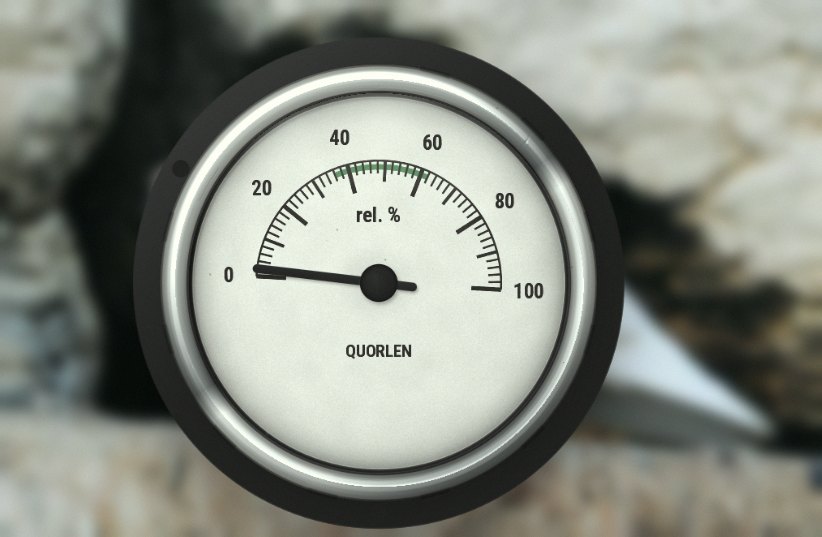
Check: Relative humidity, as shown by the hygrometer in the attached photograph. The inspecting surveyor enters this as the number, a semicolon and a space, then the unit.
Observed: 2; %
